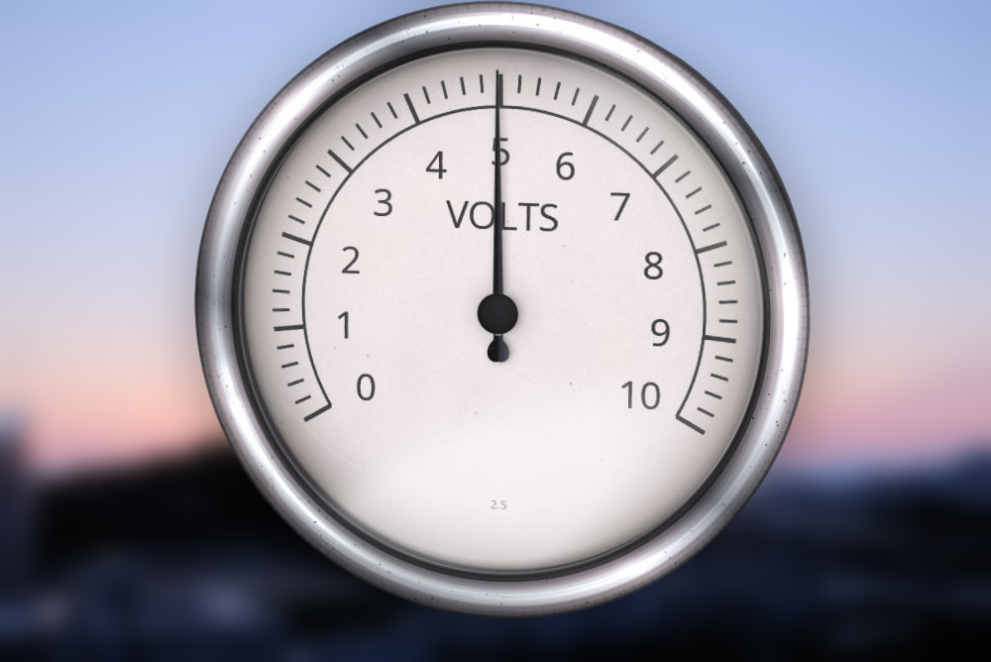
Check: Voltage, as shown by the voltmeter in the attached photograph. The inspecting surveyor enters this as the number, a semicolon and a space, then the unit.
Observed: 5; V
